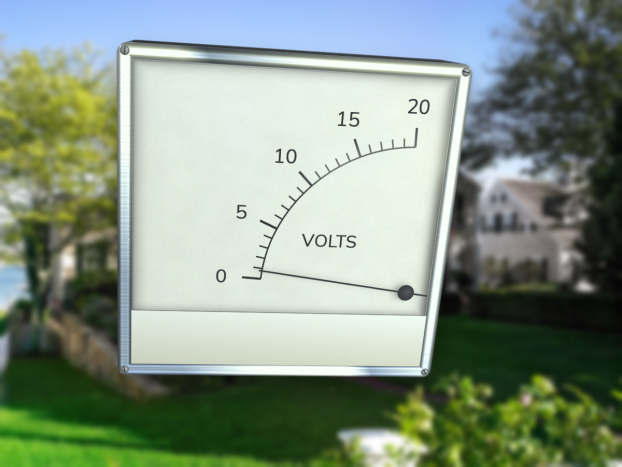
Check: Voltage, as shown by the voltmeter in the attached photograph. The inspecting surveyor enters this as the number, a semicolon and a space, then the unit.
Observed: 1; V
